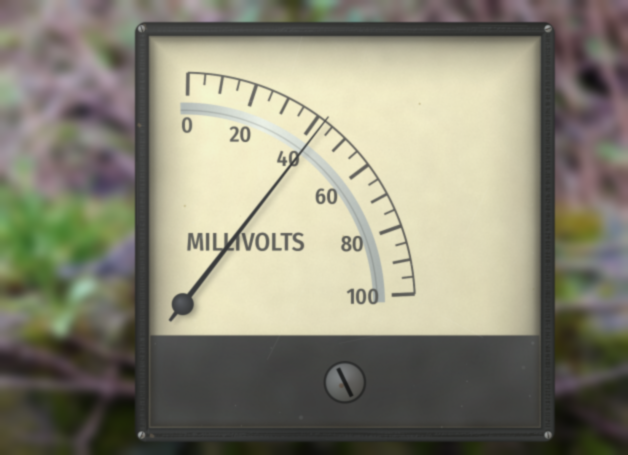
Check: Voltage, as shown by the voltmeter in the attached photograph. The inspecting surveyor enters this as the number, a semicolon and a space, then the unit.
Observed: 42.5; mV
